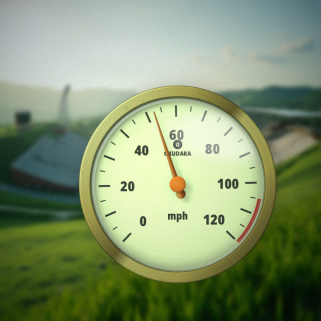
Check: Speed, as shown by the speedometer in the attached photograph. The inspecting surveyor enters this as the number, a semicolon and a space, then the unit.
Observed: 52.5; mph
